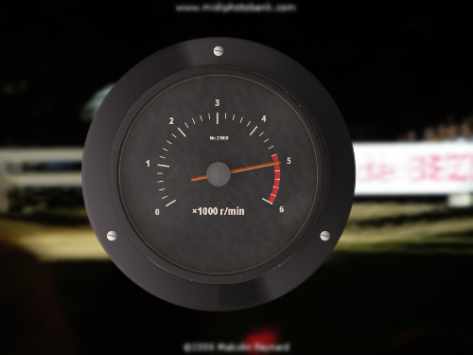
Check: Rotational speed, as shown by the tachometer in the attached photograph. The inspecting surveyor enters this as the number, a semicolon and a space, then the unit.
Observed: 5000; rpm
